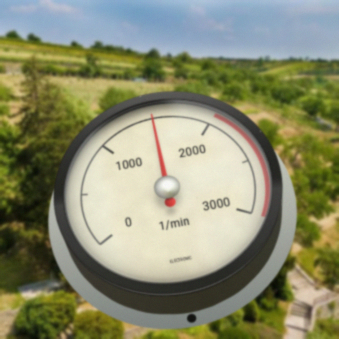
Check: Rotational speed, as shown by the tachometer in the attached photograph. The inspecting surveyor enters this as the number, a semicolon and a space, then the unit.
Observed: 1500; rpm
